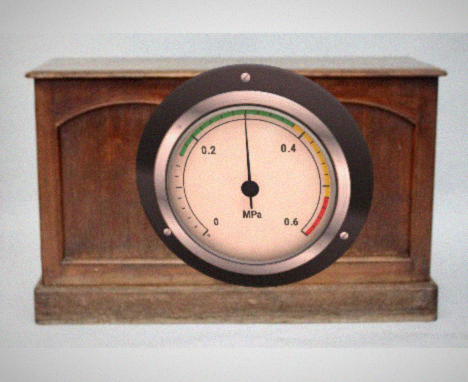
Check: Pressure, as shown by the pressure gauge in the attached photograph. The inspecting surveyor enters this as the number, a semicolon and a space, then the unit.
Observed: 0.3; MPa
